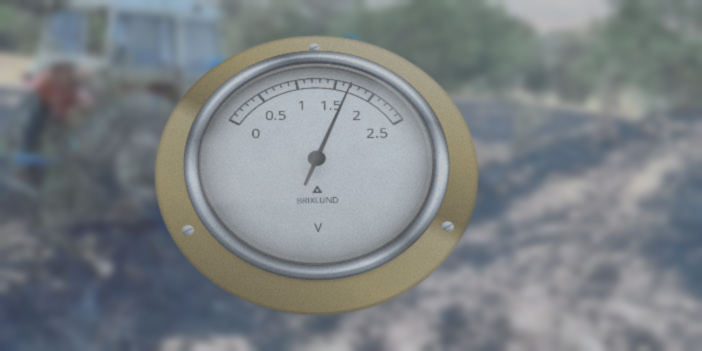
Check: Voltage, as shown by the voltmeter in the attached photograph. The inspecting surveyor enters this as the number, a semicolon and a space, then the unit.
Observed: 1.7; V
